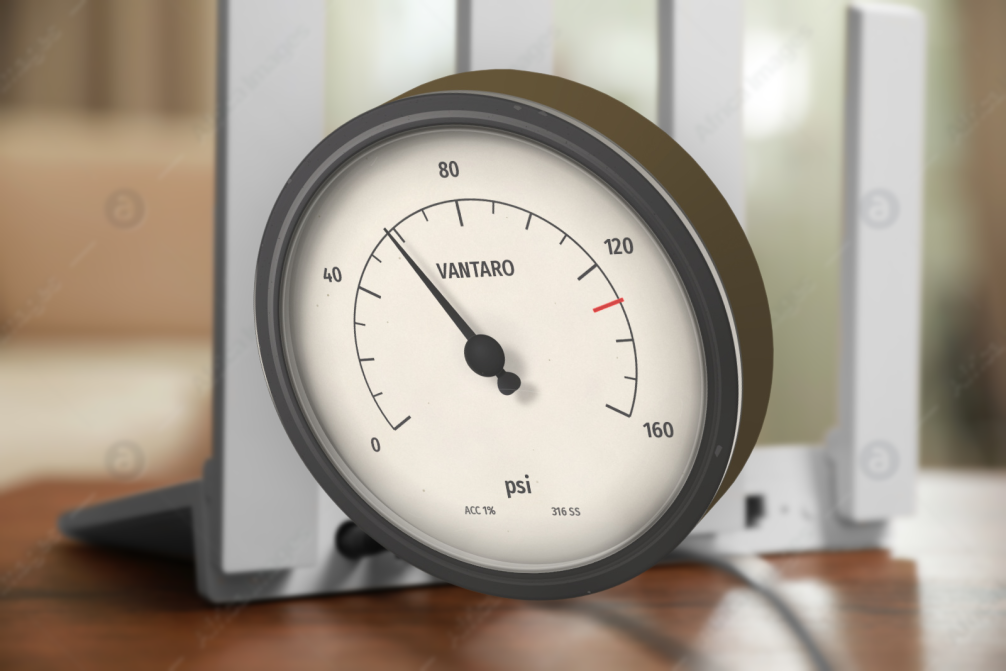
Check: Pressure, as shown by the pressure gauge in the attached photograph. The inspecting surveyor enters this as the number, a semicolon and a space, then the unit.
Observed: 60; psi
